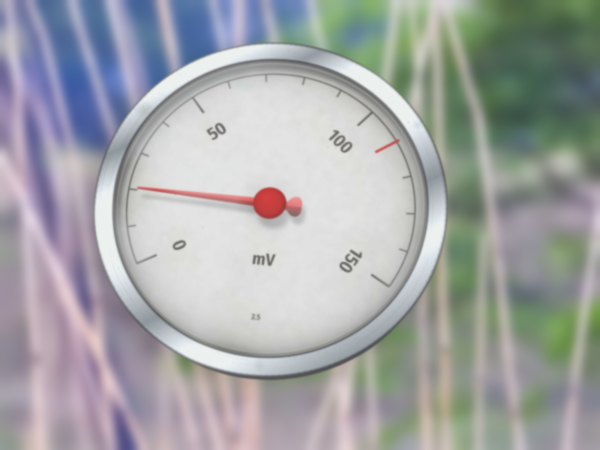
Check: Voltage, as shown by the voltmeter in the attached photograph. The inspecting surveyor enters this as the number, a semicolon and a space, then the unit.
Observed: 20; mV
